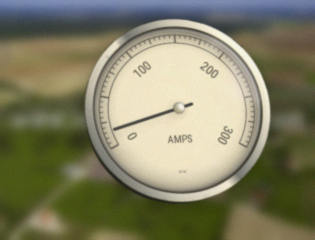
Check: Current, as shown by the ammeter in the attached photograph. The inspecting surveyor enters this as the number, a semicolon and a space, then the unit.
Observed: 15; A
